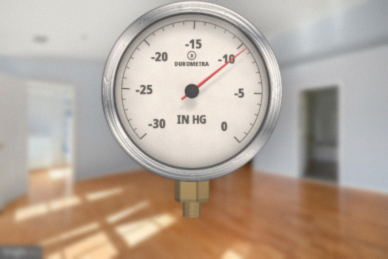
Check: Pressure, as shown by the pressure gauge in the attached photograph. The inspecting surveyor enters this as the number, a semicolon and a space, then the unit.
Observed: -9.5; inHg
